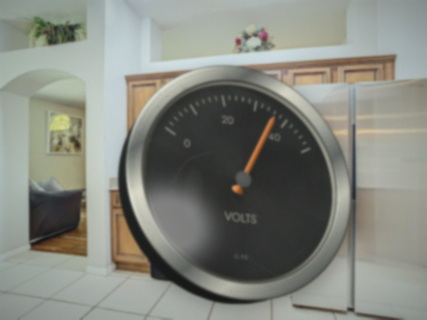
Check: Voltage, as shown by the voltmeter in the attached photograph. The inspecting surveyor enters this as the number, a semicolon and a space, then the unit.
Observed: 36; V
